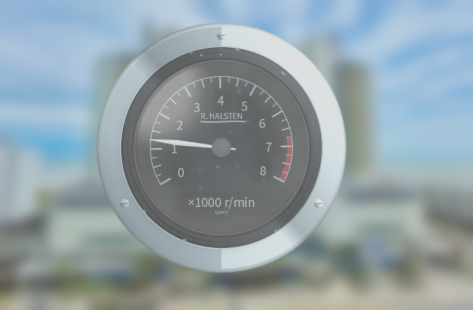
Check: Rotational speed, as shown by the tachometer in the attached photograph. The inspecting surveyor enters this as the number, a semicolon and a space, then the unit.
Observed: 1250; rpm
